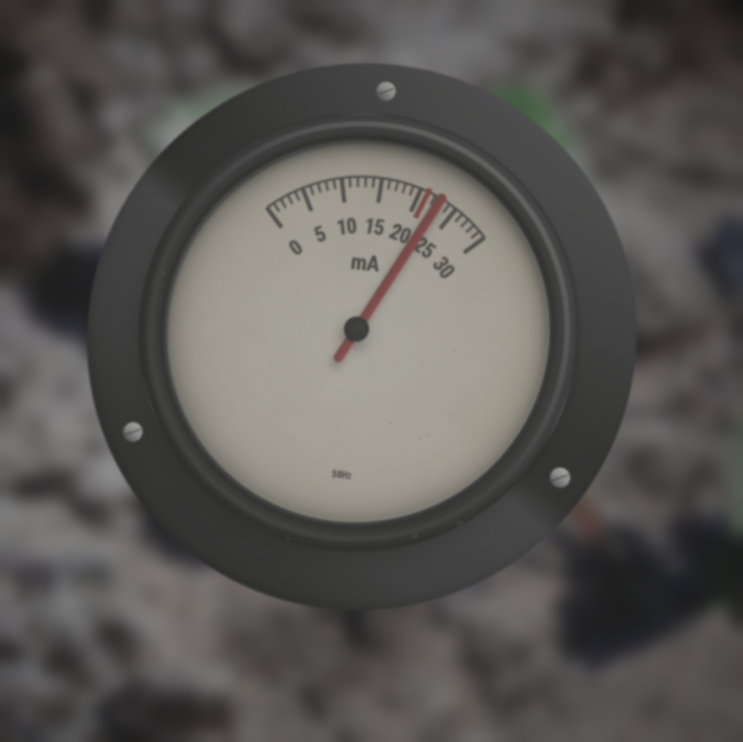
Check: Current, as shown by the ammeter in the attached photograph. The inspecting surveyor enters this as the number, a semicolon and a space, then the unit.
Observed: 23; mA
